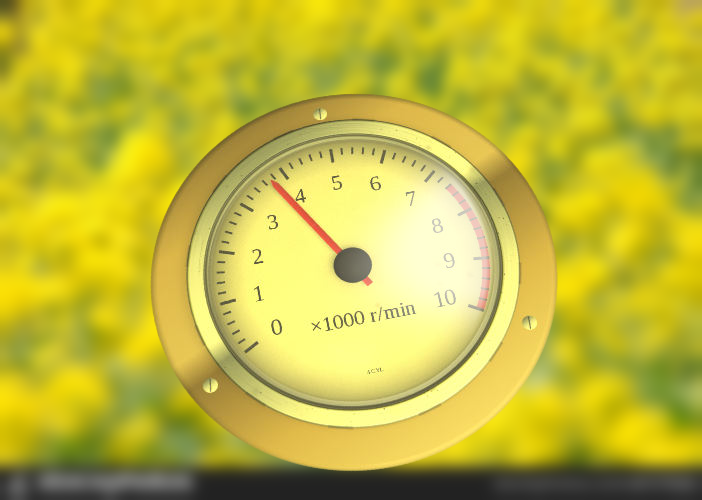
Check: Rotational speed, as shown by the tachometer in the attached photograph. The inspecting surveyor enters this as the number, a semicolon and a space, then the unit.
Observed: 3700; rpm
